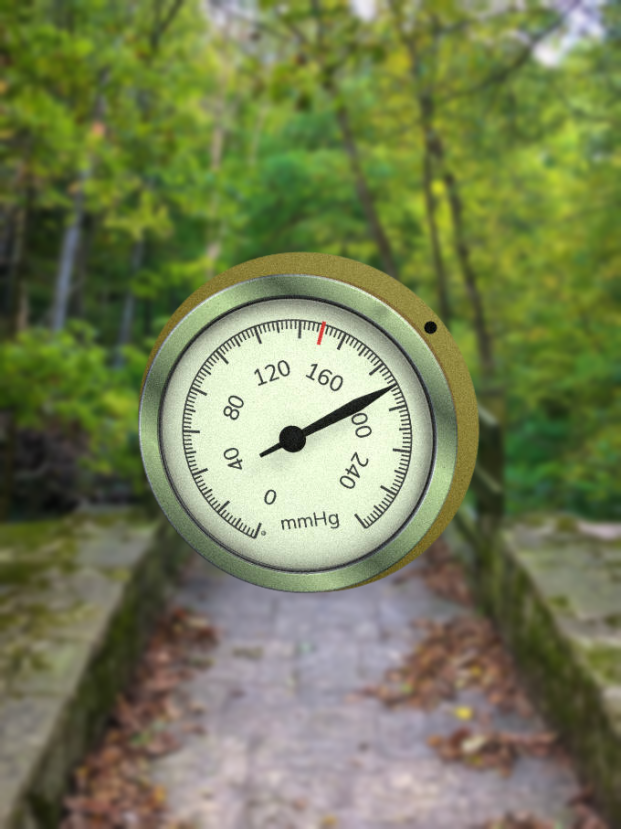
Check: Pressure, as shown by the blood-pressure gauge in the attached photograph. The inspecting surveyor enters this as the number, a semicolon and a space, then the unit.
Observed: 190; mmHg
